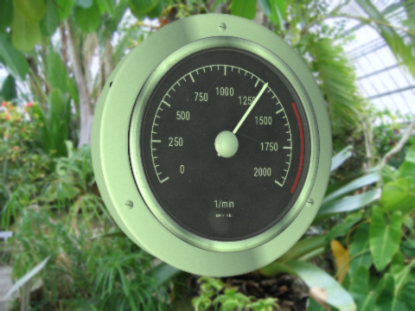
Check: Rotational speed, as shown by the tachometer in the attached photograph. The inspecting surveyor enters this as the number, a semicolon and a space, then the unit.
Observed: 1300; rpm
